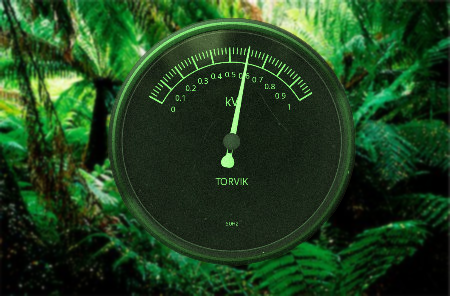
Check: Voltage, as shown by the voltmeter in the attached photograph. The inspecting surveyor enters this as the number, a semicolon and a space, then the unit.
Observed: 0.6; kV
